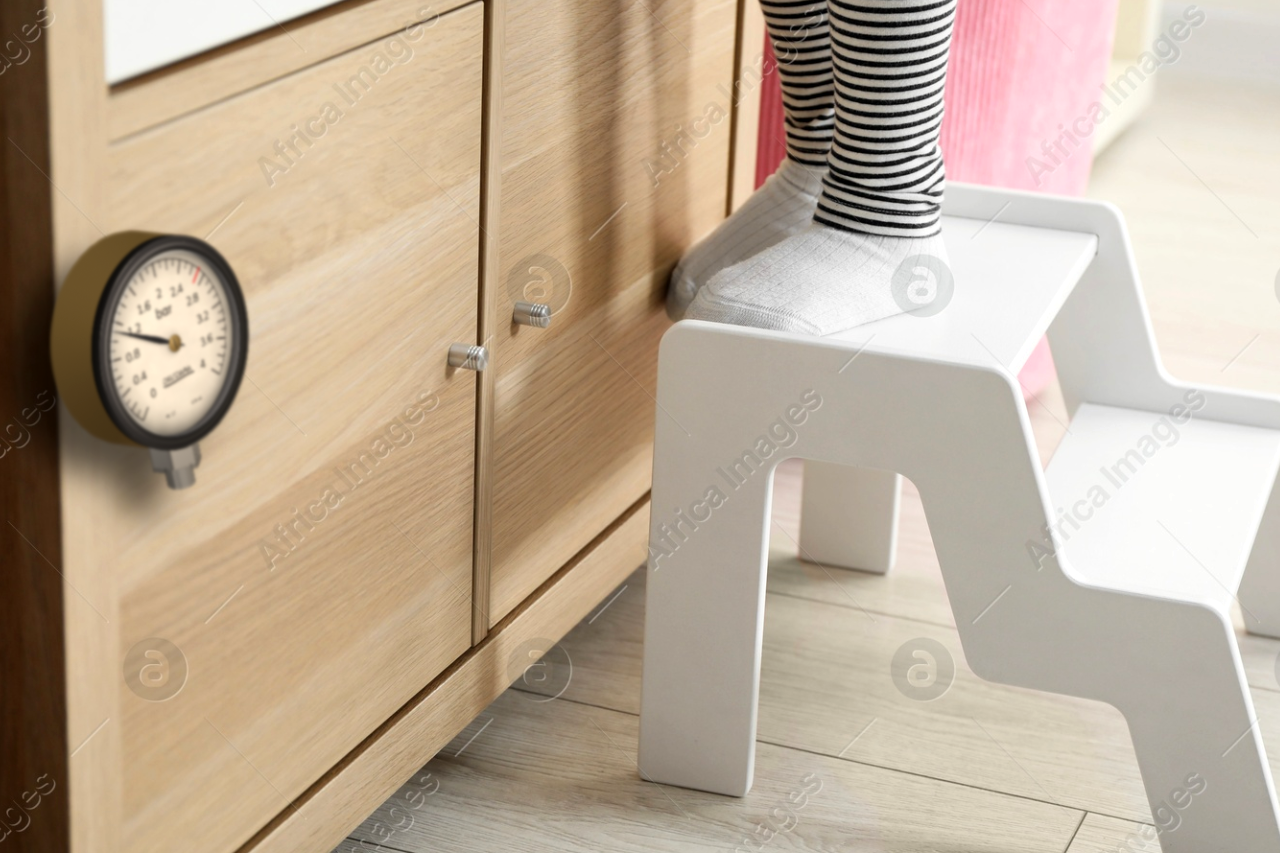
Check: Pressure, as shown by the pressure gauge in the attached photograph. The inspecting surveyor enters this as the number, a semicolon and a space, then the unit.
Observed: 1.1; bar
